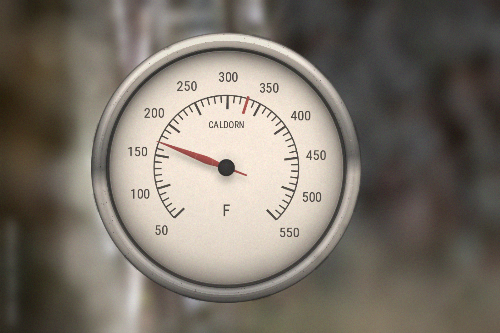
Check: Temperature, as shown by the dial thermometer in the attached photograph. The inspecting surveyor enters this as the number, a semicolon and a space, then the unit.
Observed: 170; °F
